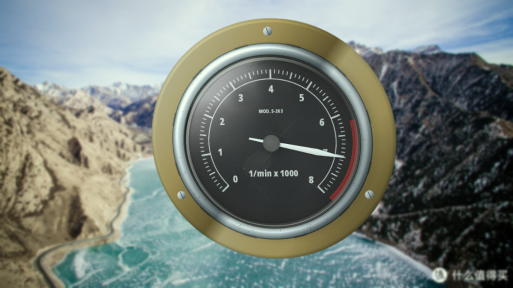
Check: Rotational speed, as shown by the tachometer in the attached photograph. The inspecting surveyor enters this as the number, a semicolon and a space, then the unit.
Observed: 7000; rpm
